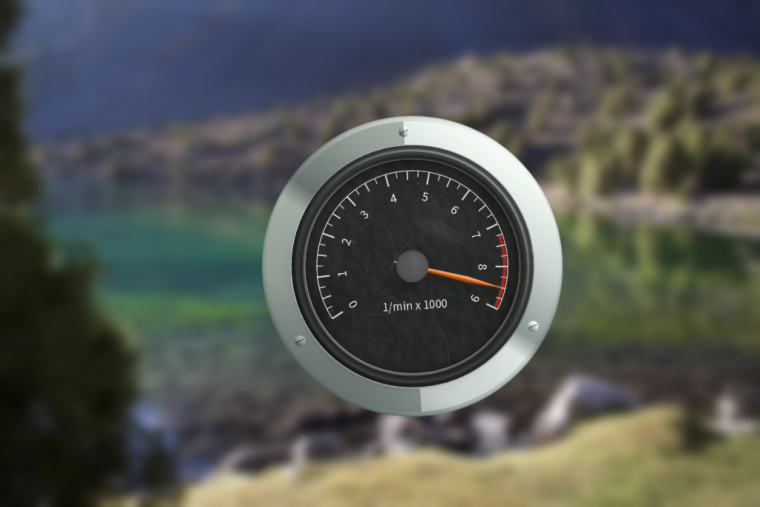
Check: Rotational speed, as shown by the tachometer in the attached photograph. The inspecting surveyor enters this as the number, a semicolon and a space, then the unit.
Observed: 8500; rpm
